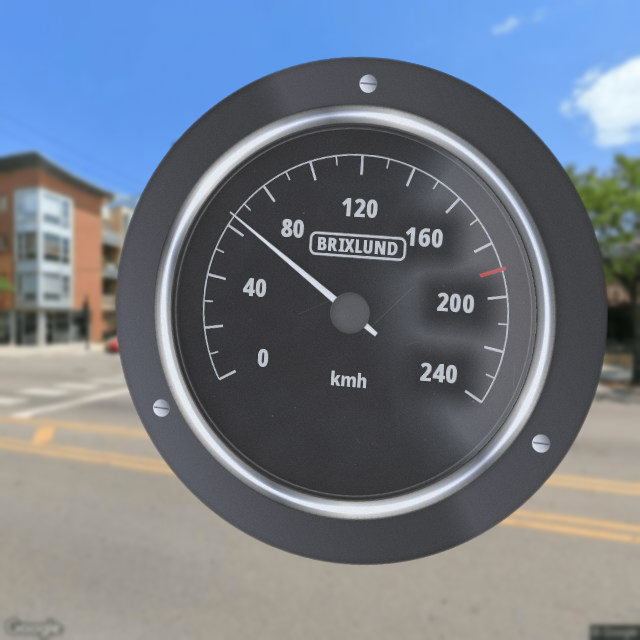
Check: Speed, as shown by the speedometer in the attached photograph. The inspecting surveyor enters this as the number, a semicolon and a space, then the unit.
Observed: 65; km/h
